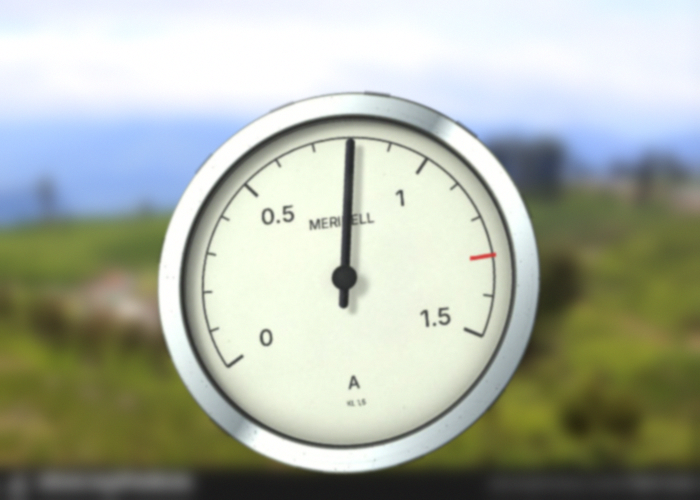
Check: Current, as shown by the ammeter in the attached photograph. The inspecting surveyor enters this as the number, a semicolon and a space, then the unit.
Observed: 0.8; A
